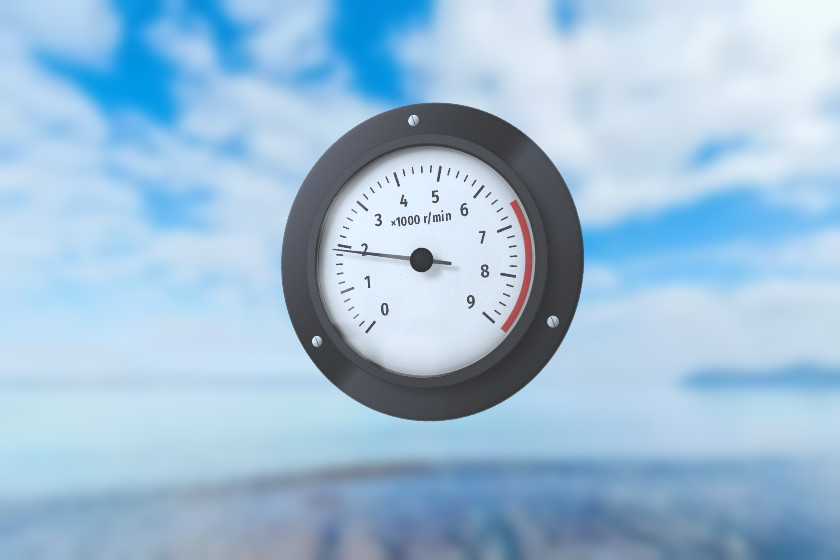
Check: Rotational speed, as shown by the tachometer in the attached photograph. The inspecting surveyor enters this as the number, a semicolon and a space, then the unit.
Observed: 1900; rpm
